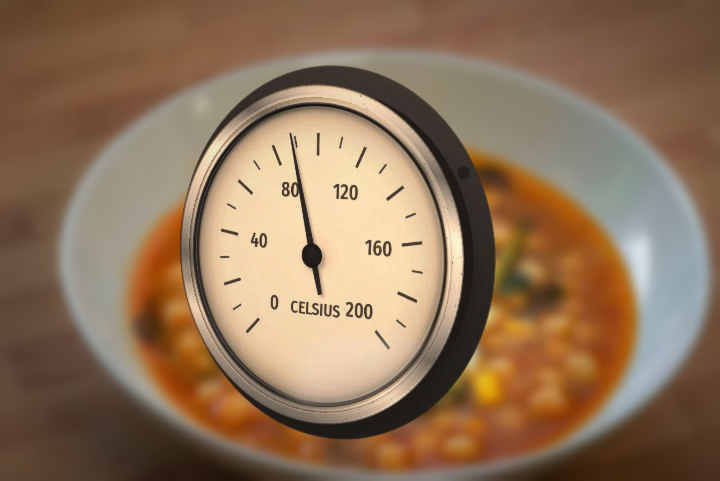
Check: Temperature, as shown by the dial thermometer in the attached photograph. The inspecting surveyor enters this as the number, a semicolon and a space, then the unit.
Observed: 90; °C
